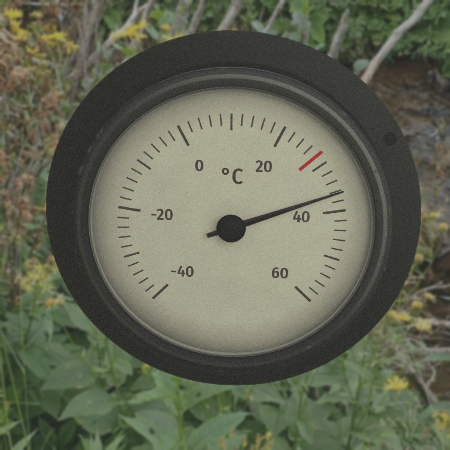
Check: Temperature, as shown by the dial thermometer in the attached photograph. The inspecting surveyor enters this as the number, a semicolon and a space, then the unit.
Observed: 36; °C
